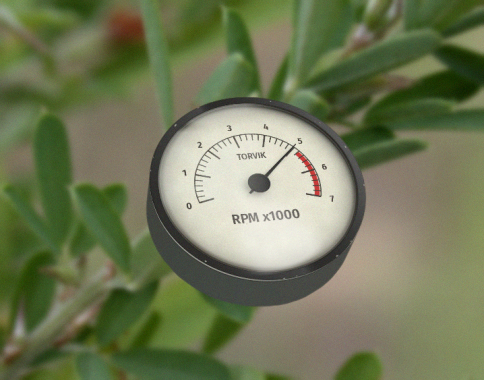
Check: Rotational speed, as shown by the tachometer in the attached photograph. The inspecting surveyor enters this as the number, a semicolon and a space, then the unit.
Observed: 5000; rpm
